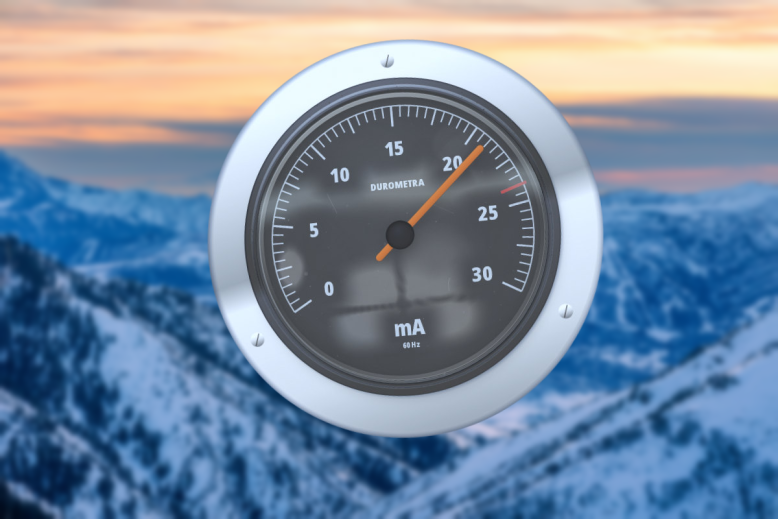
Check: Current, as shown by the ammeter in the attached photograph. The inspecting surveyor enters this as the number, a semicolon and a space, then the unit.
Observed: 21; mA
